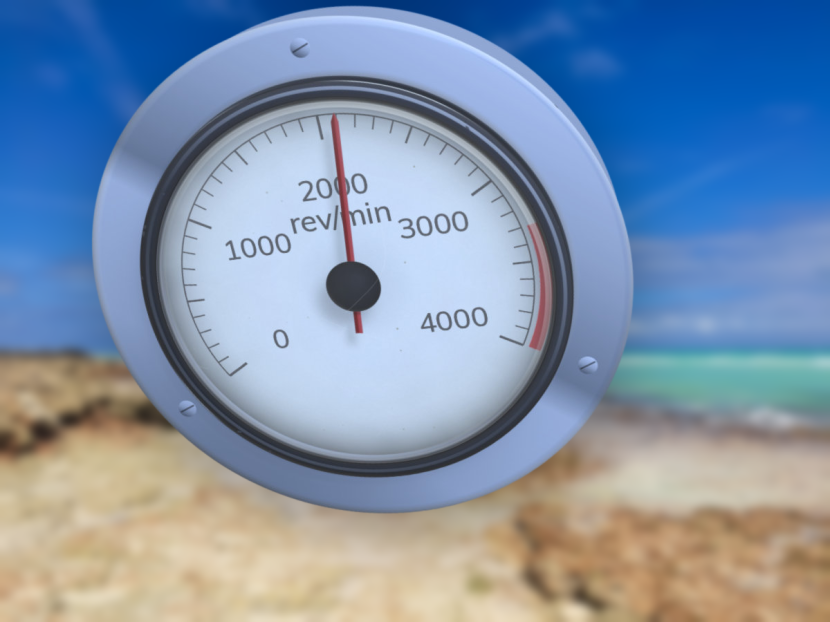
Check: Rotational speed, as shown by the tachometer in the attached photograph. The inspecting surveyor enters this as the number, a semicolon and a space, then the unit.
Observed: 2100; rpm
